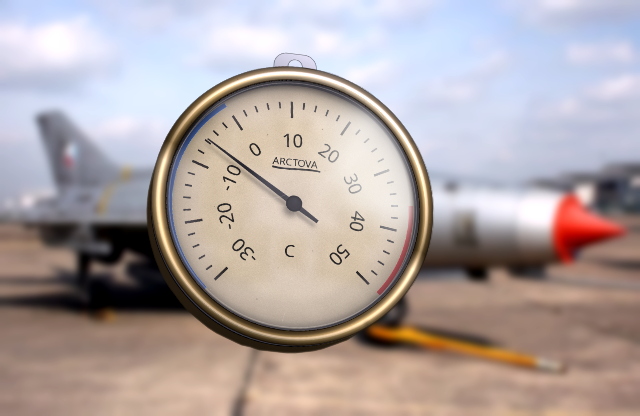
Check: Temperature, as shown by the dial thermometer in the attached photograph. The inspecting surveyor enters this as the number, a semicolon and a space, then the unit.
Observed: -6; °C
